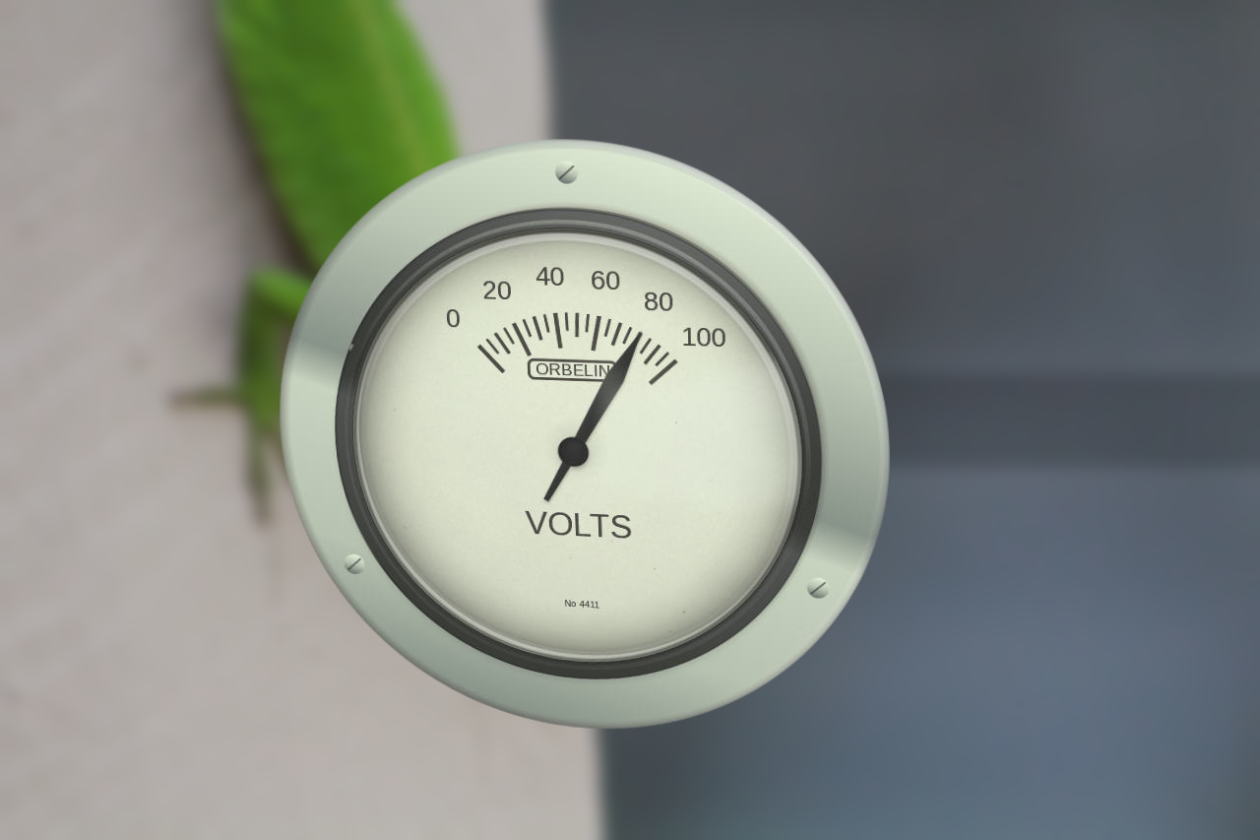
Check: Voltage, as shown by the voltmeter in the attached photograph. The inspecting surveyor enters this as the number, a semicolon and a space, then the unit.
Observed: 80; V
